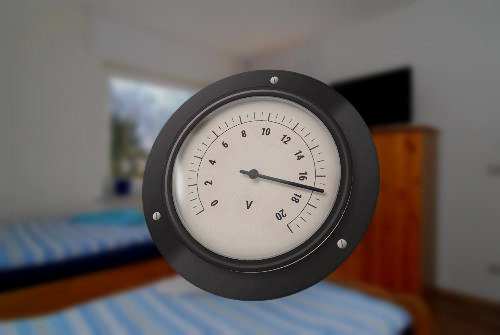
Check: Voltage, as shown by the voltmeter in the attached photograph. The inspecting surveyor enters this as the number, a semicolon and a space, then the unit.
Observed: 17; V
